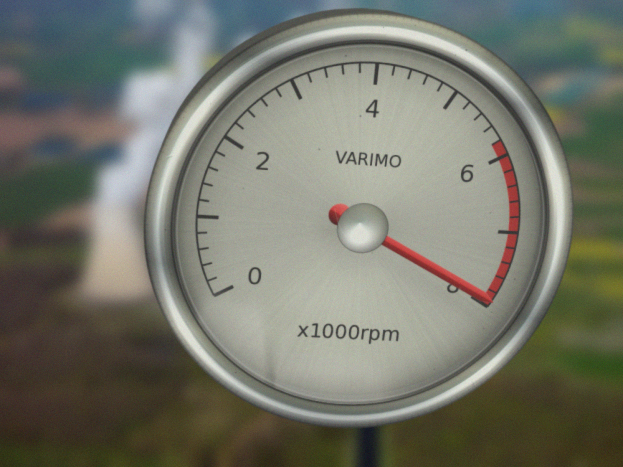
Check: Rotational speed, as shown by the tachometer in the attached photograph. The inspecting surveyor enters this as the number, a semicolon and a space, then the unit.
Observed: 7900; rpm
